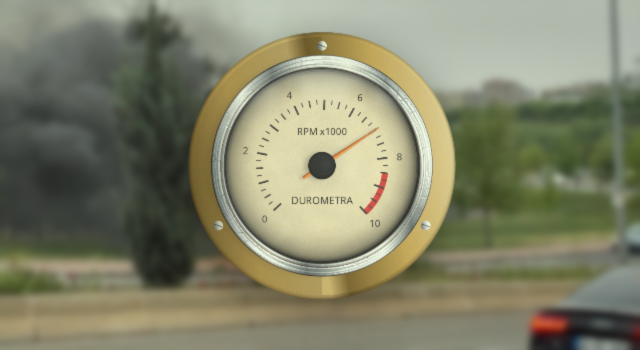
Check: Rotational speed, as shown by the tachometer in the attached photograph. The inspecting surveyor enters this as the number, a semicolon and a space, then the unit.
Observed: 7000; rpm
